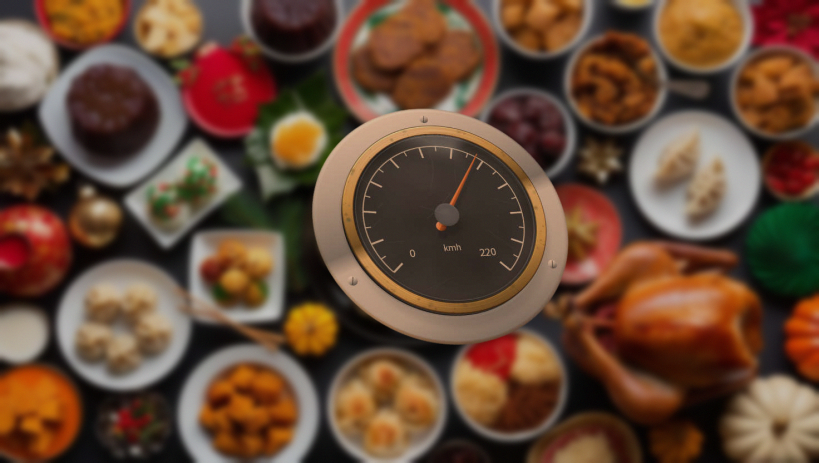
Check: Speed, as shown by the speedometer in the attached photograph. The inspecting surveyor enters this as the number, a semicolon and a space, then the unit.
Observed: 135; km/h
